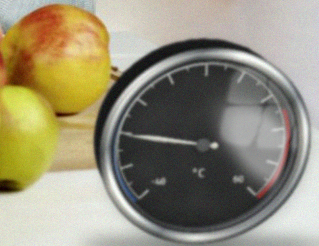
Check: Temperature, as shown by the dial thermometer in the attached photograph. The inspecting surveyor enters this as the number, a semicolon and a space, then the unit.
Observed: -20; °C
